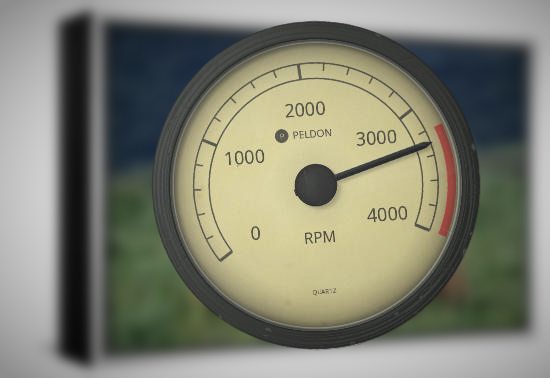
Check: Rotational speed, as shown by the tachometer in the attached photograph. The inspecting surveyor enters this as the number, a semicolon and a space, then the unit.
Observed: 3300; rpm
